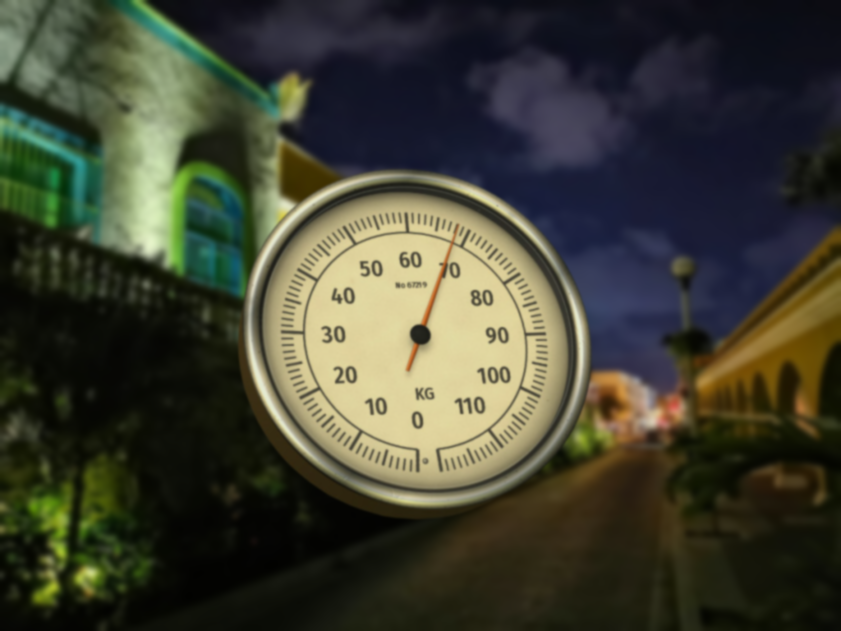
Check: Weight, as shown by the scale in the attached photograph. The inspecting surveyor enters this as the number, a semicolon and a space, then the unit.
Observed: 68; kg
